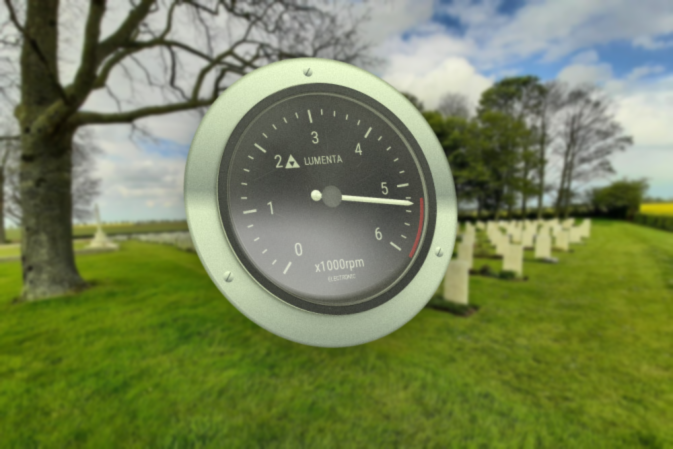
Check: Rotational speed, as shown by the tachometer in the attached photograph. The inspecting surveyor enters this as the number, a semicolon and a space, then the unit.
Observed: 5300; rpm
